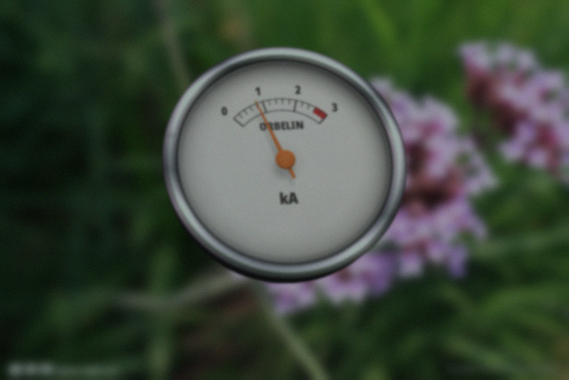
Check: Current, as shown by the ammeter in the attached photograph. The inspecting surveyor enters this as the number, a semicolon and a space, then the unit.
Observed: 0.8; kA
